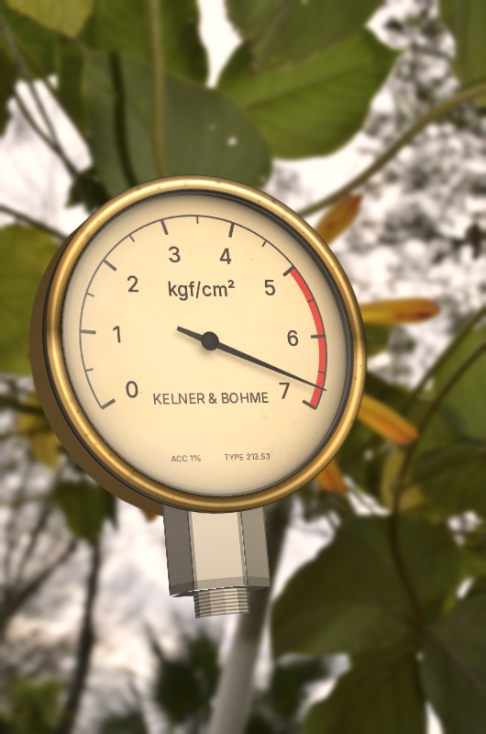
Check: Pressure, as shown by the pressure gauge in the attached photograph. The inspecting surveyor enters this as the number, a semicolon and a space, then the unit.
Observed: 6.75; kg/cm²
